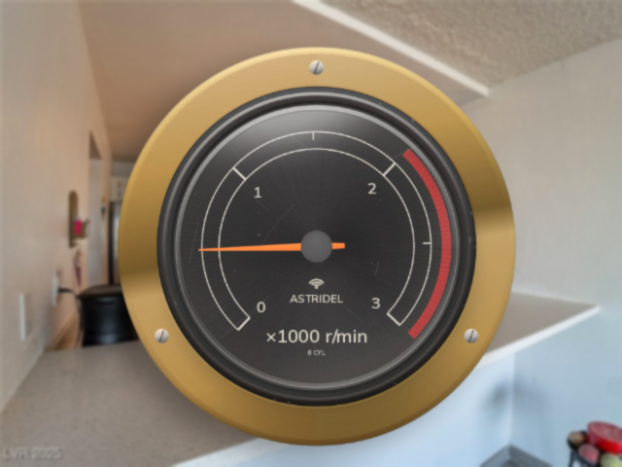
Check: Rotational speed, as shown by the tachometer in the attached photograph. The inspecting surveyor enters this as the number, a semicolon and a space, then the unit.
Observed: 500; rpm
